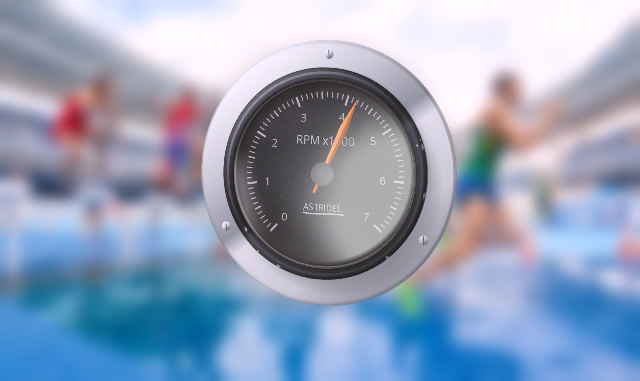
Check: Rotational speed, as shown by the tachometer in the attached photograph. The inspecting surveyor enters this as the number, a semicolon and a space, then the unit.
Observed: 4200; rpm
